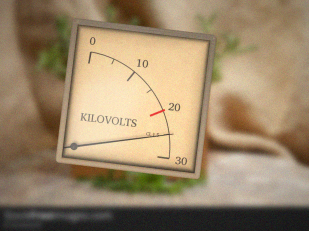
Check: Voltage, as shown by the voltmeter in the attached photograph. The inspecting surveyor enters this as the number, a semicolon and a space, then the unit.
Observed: 25; kV
